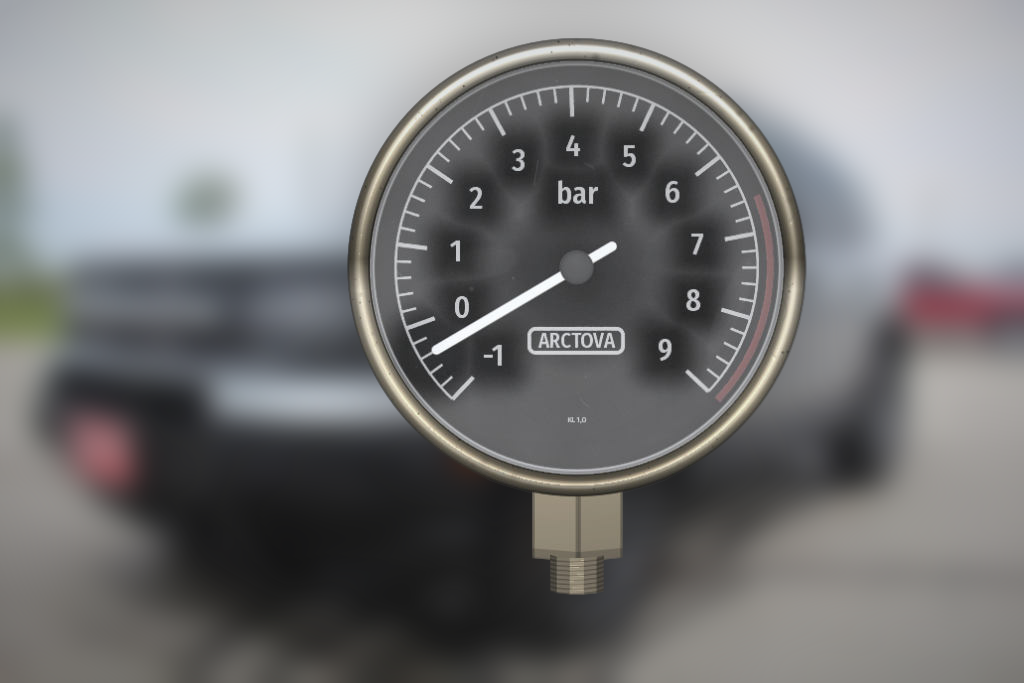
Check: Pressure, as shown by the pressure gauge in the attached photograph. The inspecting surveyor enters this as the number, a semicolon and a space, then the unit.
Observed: -0.4; bar
